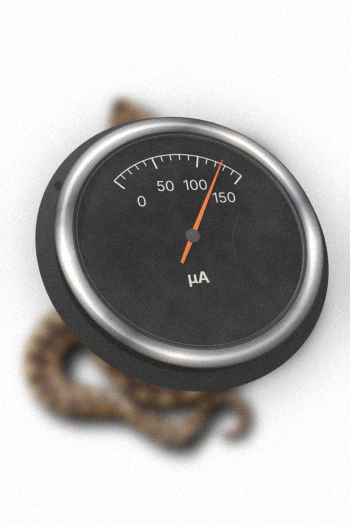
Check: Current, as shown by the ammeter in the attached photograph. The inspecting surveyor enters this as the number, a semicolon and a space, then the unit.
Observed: 125; µA
